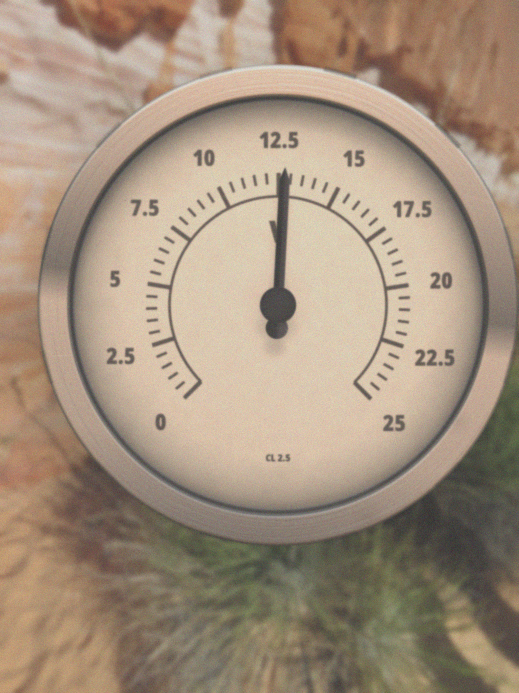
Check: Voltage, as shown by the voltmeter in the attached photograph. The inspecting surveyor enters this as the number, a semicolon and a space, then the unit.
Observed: 12.75; V
